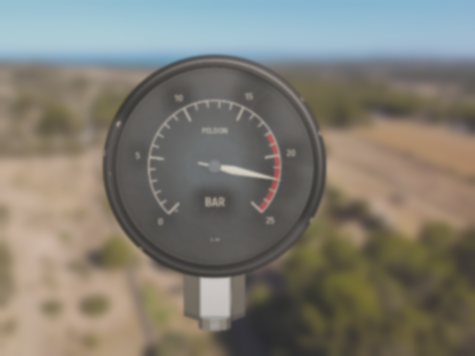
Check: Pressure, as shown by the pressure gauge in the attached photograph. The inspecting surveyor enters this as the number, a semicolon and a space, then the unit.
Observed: 22; bar
